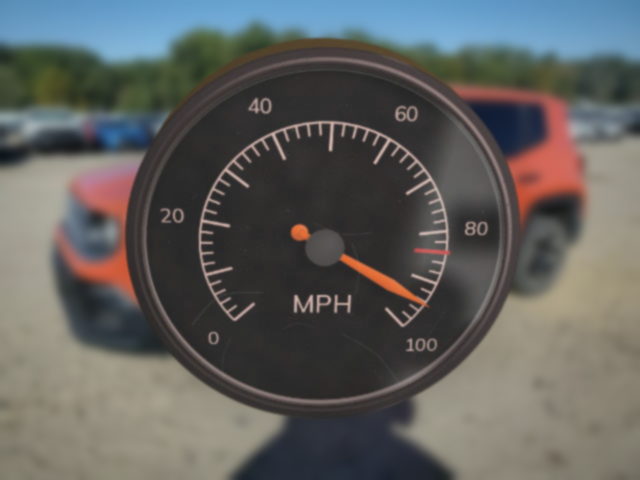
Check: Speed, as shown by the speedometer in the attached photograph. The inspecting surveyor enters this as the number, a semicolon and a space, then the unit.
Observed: 94; mph
